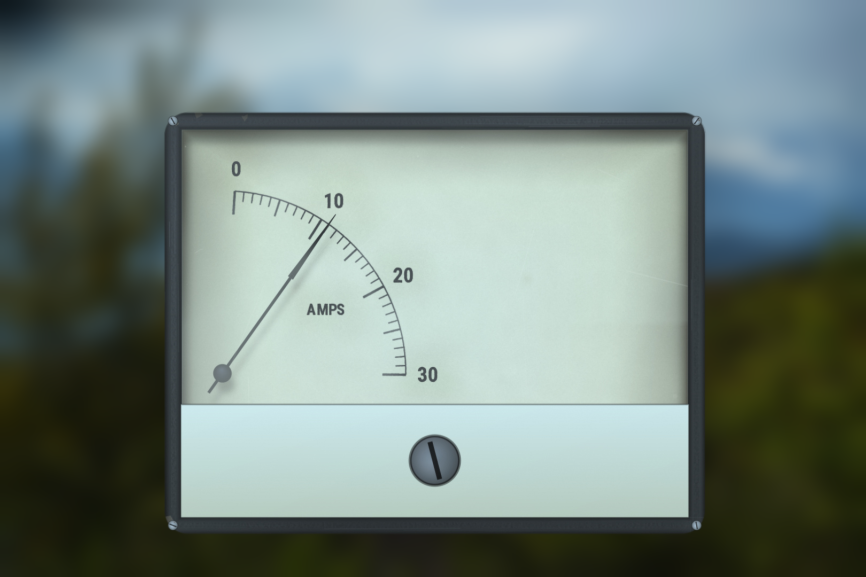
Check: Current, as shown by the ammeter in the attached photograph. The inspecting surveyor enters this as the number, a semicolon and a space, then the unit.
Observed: 11; A
